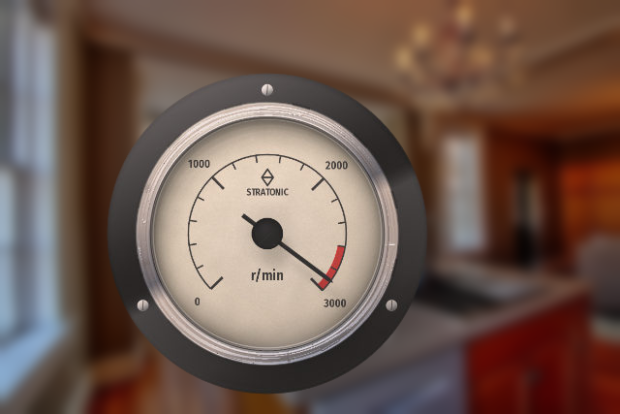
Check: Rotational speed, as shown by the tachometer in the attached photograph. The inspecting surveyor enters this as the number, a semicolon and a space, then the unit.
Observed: 2900; rpm
